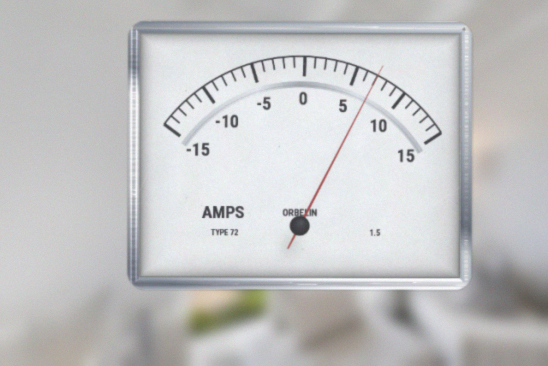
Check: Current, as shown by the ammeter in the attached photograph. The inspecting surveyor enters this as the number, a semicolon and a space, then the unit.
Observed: 7; A
